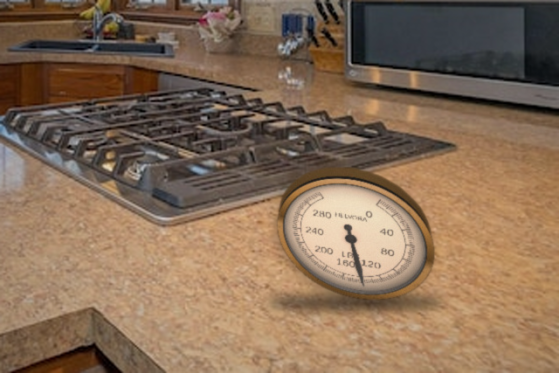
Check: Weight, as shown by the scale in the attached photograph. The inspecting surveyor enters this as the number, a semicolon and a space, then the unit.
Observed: 140; lb
